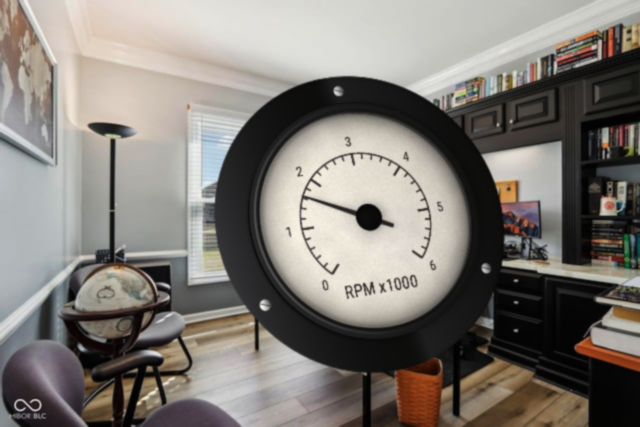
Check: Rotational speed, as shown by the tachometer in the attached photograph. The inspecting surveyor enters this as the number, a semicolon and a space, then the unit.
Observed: 1600; rpm
